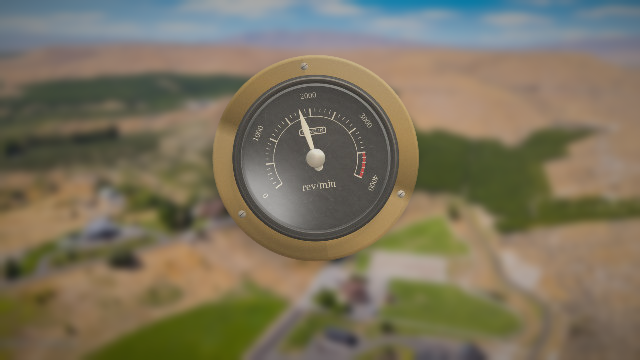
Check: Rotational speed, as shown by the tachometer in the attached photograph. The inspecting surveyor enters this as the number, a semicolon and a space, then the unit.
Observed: 1800; rpm
